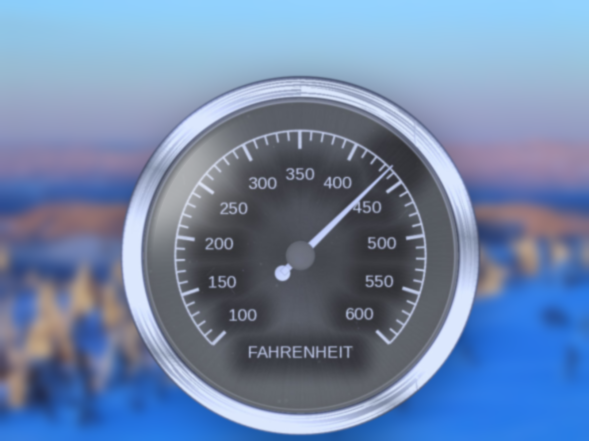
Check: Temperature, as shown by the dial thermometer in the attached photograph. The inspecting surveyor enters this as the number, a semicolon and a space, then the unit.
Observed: 435; °F
